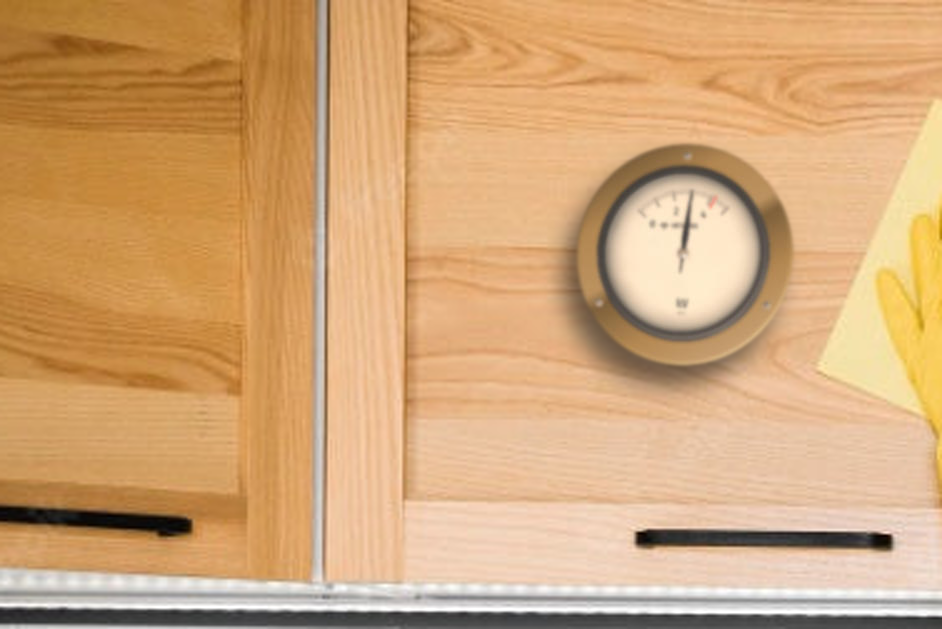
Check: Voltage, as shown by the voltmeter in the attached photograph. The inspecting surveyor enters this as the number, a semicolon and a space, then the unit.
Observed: 3; kV
